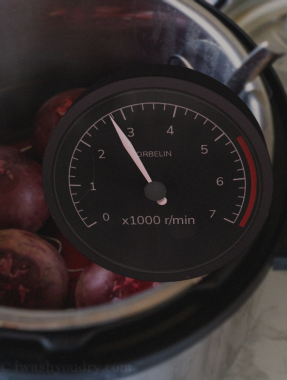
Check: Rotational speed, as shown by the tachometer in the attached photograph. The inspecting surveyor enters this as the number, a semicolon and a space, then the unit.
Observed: 2800; rpm
